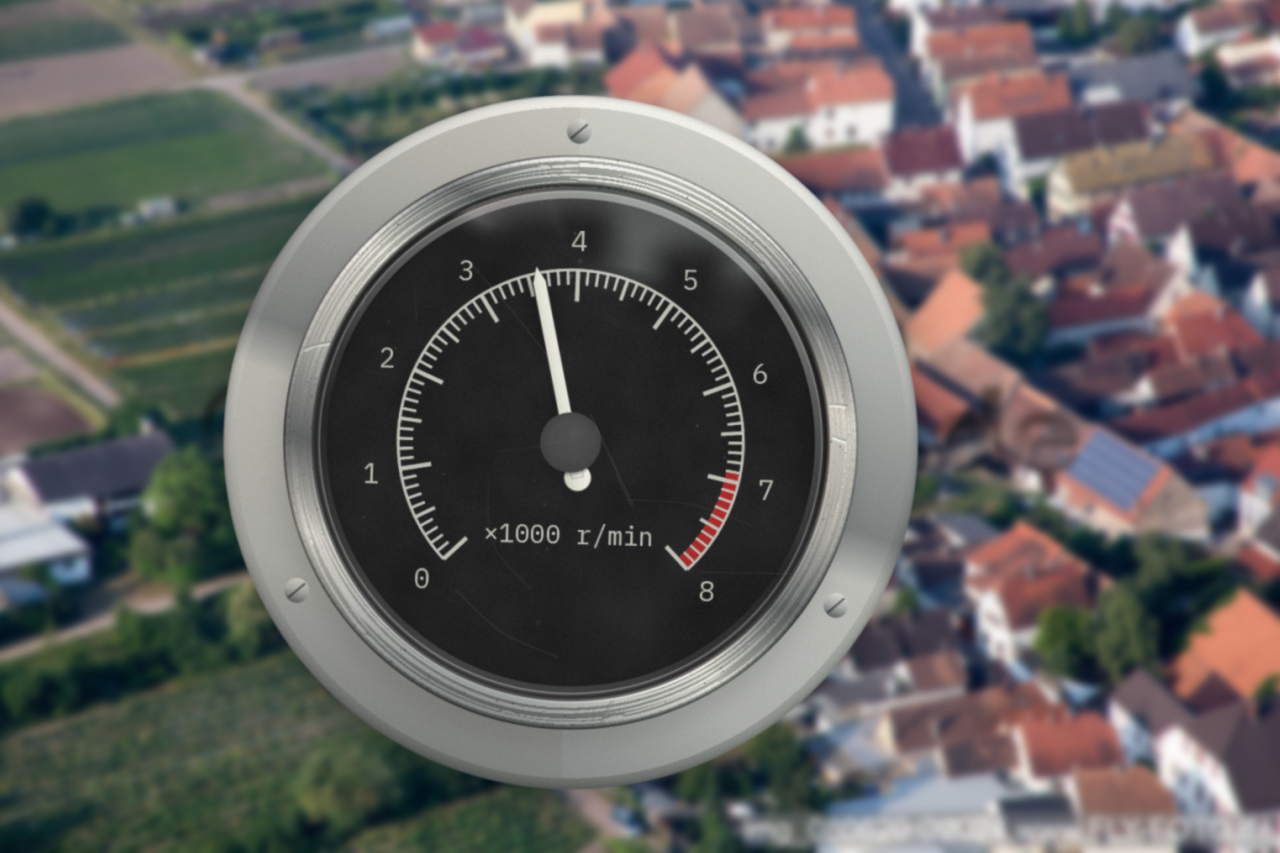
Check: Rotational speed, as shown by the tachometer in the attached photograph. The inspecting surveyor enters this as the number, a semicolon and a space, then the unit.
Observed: 3600; rpm
